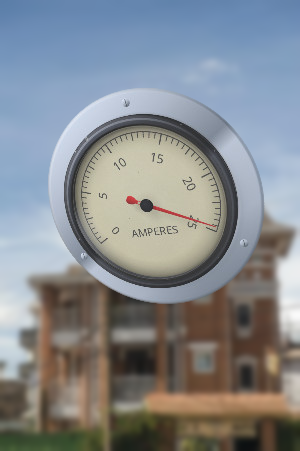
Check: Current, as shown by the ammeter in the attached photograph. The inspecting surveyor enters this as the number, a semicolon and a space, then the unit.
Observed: 24.5; A
